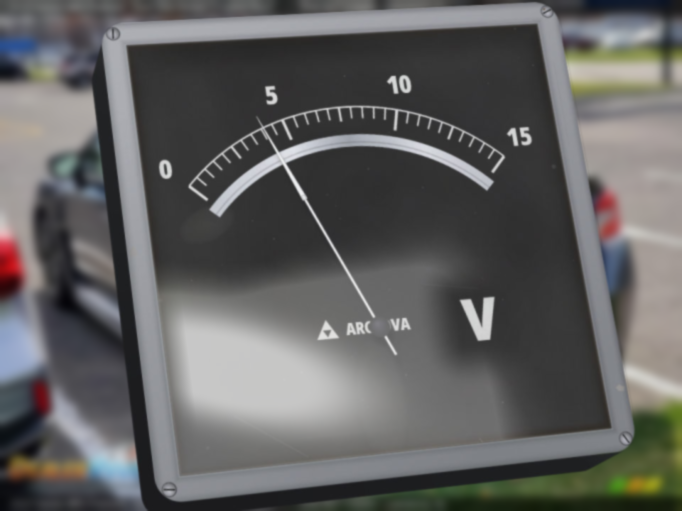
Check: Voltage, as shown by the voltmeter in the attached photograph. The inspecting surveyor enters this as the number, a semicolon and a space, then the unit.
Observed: 4; V
